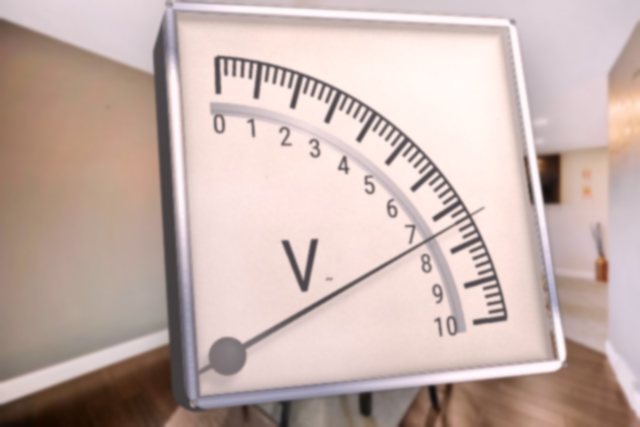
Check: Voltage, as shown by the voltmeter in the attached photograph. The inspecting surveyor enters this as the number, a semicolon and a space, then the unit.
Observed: 7.4; V
